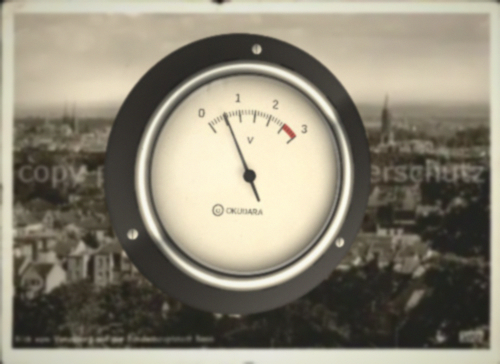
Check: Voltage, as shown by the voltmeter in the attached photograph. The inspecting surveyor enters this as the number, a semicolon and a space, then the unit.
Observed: 0.5; V
